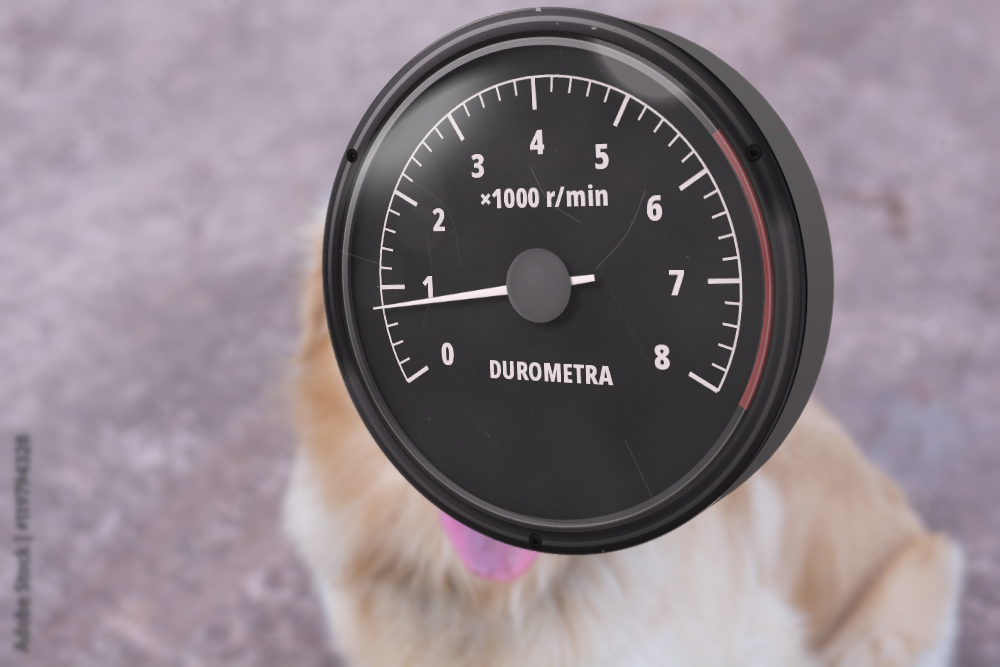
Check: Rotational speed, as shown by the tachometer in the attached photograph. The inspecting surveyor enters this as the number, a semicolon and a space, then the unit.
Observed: 800; rpm
